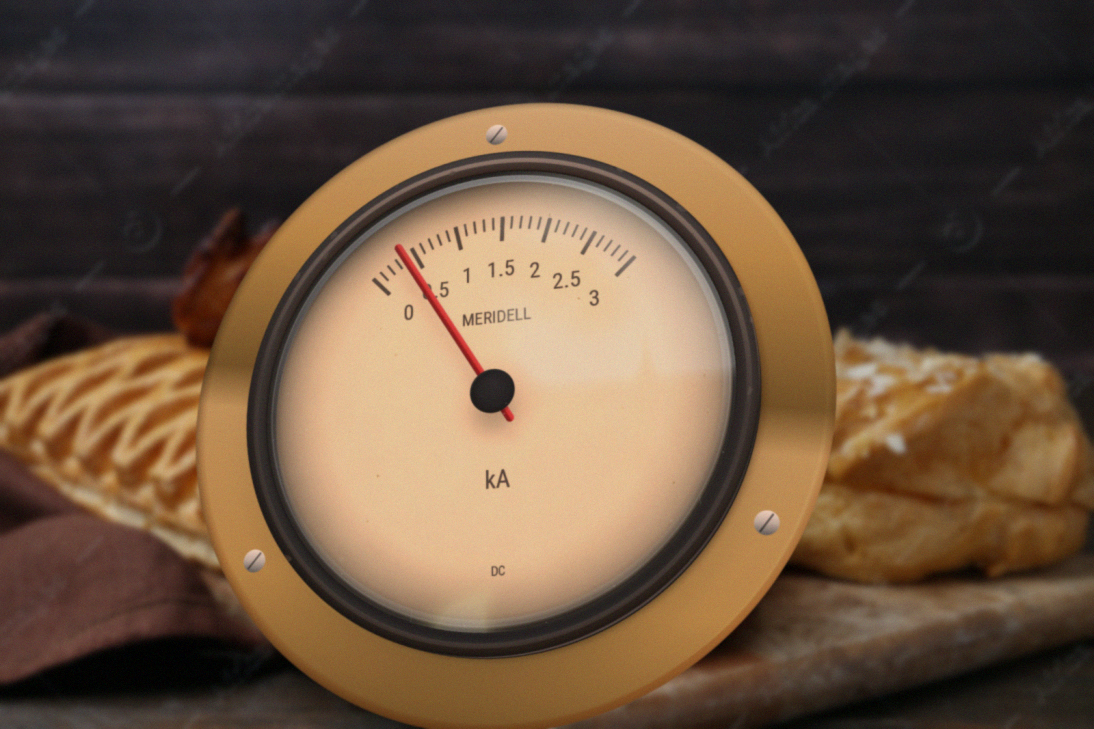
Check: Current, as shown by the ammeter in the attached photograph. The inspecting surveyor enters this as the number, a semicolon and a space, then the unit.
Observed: 0.4; kA
